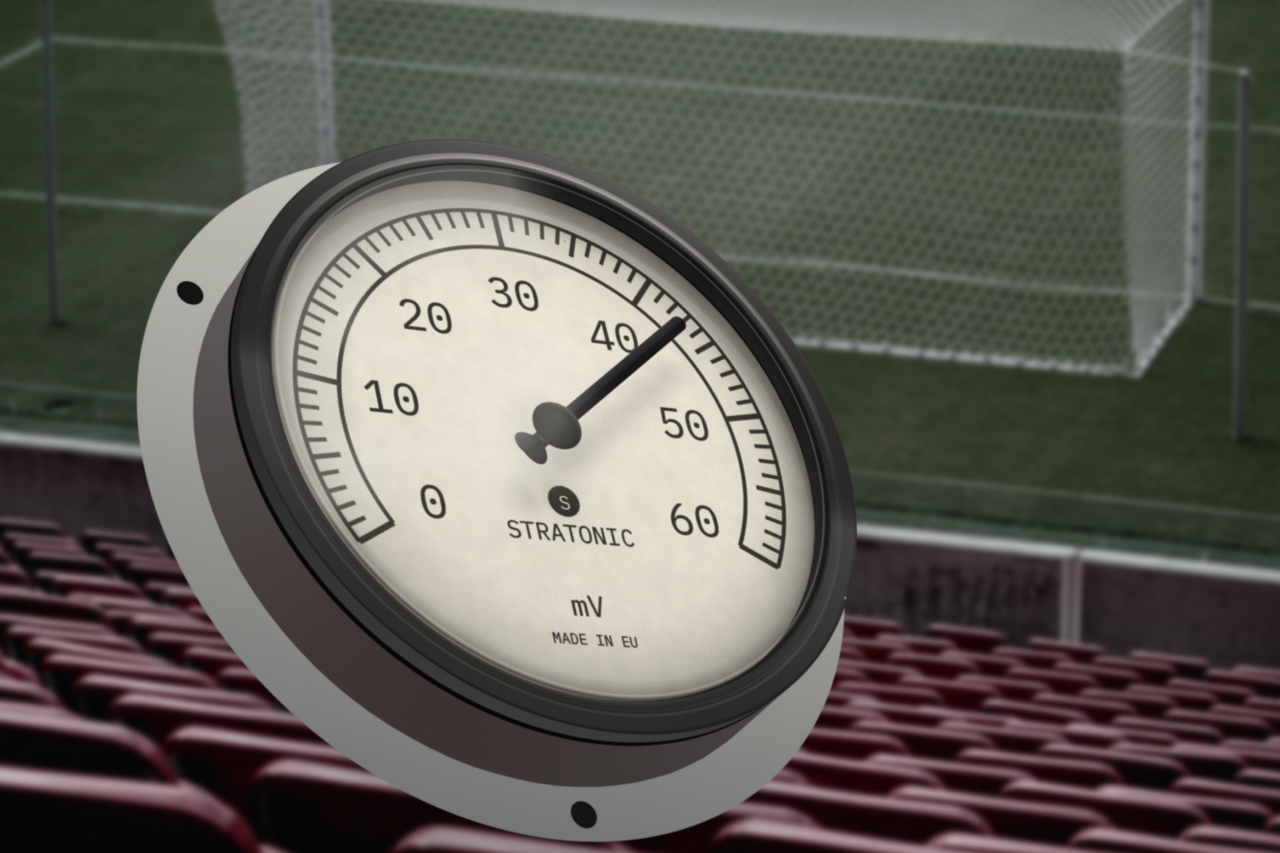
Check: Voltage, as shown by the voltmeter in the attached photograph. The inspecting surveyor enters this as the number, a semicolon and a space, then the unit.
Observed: 43; mV
